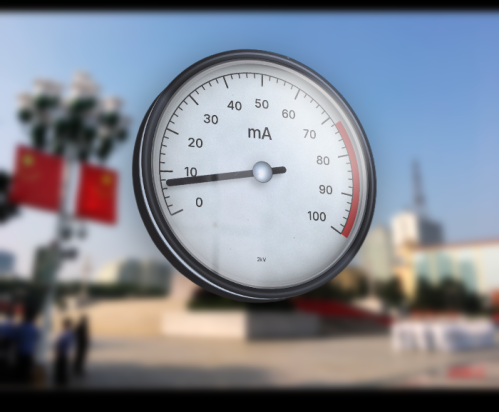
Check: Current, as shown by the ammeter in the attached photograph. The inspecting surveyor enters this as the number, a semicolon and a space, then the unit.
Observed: 7; mA
